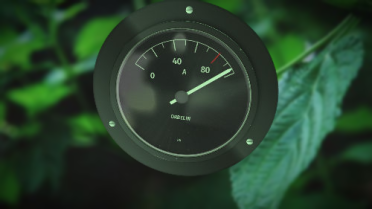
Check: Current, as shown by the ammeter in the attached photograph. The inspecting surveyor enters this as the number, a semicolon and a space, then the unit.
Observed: 95; A
